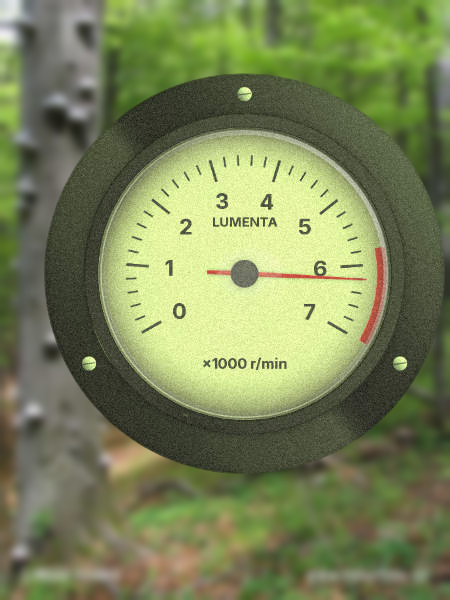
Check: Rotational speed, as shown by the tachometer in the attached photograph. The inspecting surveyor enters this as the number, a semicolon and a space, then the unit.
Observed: 6200; rpm
